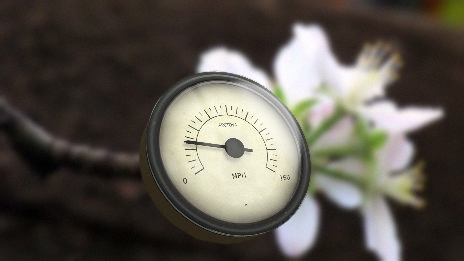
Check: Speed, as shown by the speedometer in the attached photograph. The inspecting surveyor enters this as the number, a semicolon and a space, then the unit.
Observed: 25; mph
